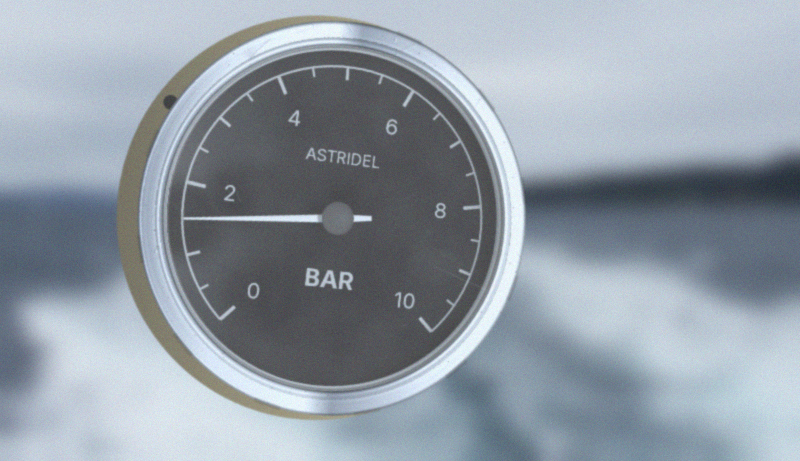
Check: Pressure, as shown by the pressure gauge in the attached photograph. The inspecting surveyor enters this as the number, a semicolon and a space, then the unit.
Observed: 1.5; bar
